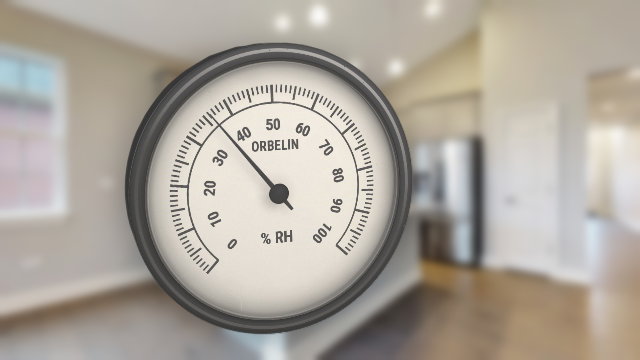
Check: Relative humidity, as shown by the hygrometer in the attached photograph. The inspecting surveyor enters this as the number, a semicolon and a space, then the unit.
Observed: 36; %
